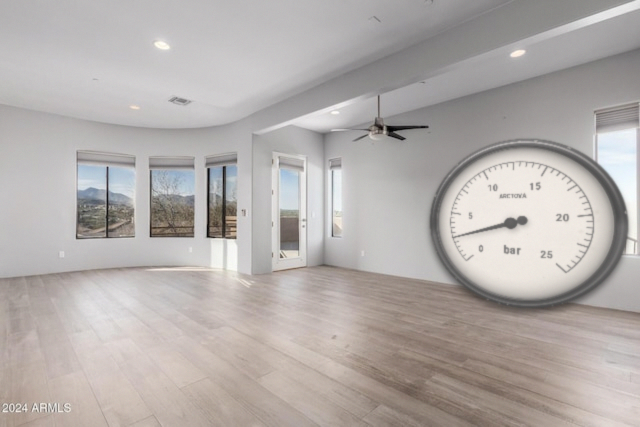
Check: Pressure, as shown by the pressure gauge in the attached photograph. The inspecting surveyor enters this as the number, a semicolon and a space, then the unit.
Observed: 2.5; bar
